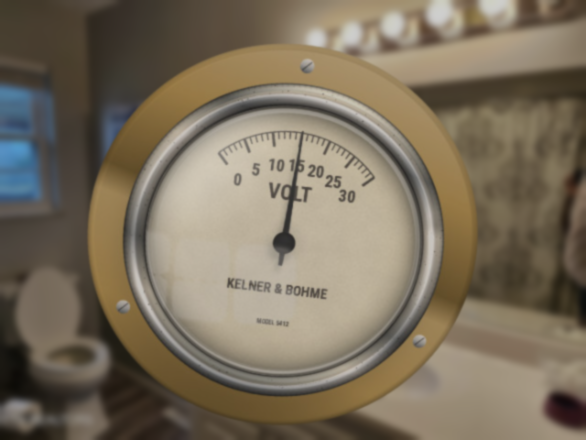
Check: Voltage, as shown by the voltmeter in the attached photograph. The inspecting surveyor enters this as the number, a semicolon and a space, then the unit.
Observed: 15; V
